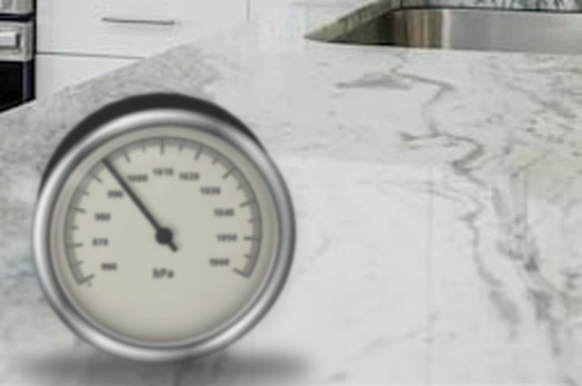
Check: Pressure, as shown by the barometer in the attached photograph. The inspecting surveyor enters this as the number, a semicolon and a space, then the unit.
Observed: 995; hPa
